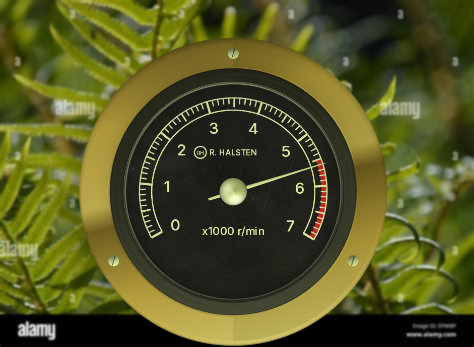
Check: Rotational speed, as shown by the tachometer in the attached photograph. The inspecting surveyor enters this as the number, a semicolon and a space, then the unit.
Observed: 5600; rpm
